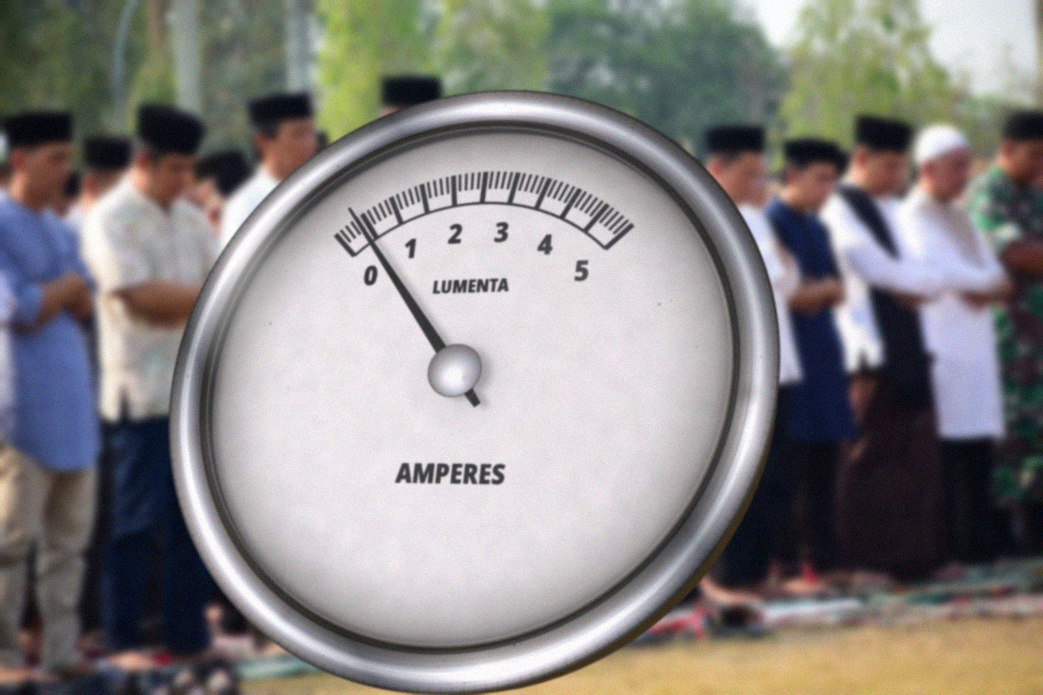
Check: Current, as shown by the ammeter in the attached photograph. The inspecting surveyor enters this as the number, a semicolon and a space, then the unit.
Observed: 0.4; A
